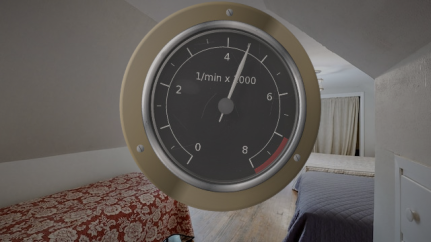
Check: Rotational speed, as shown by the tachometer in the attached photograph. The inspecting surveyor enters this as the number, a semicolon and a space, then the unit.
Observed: 4500; rpm
